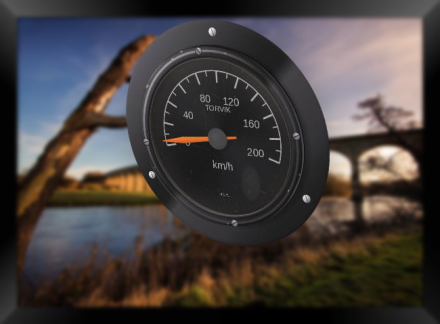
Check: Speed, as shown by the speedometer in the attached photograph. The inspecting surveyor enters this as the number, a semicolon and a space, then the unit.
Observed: 5; km/h
